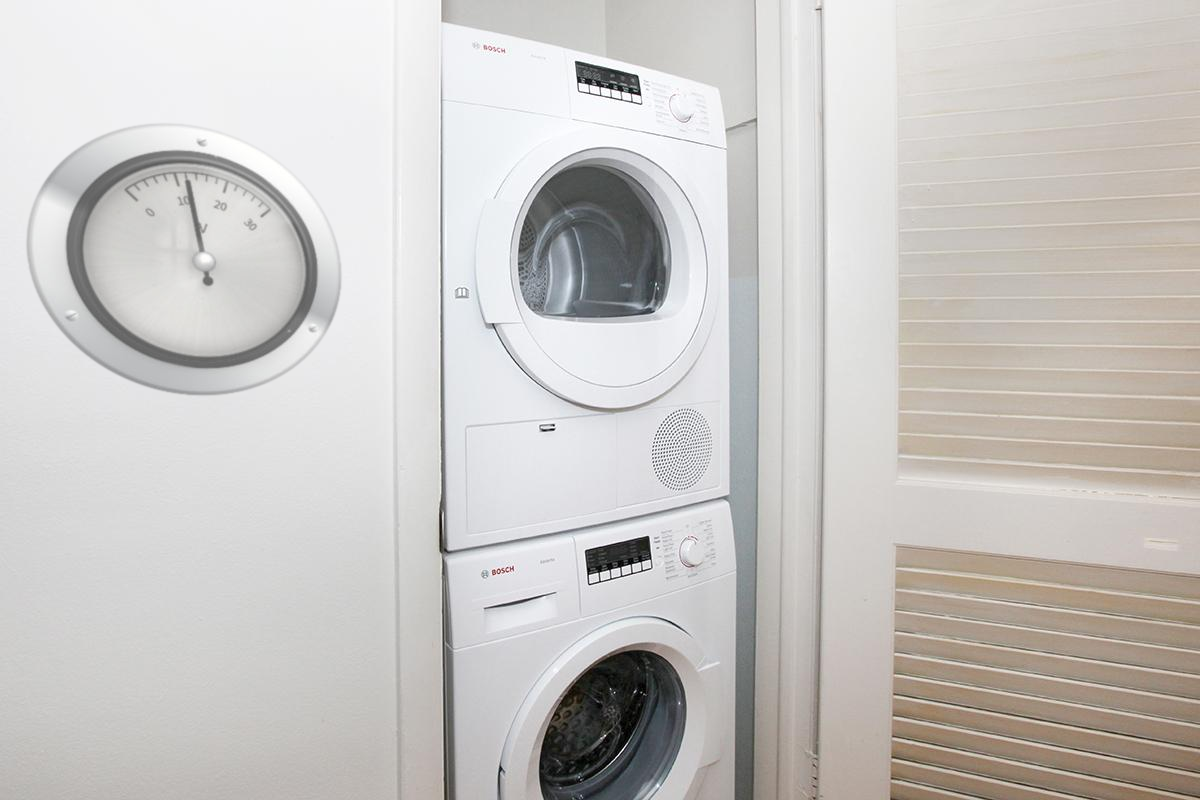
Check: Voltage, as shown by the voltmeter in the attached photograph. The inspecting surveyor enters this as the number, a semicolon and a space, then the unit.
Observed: 12; V
